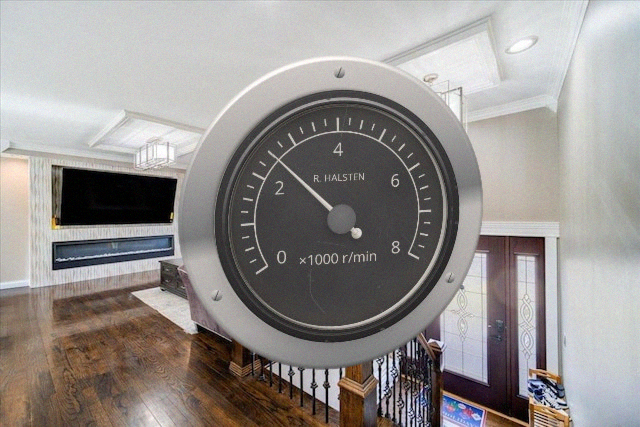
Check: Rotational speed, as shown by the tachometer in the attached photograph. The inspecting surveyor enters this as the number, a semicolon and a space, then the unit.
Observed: 2500; rpm
